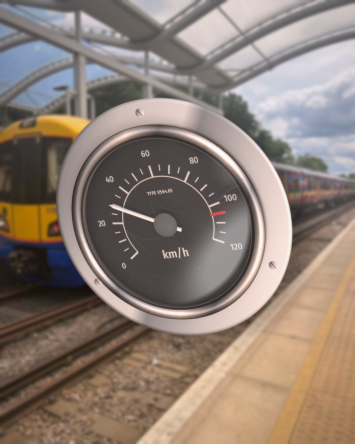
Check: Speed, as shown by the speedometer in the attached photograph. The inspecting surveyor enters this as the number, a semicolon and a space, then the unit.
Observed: 30; km/h
